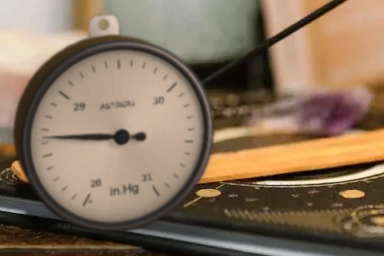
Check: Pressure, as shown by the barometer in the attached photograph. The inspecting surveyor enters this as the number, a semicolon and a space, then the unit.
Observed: 28.65; inHg
